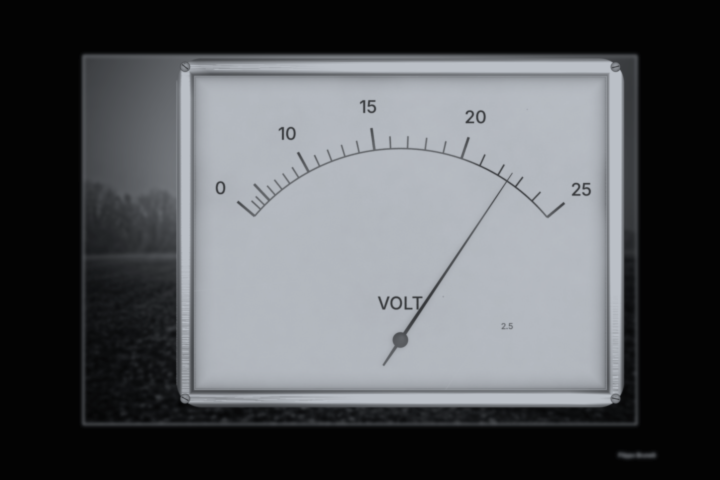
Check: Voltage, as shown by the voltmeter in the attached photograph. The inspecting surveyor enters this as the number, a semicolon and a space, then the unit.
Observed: 22.5; V
